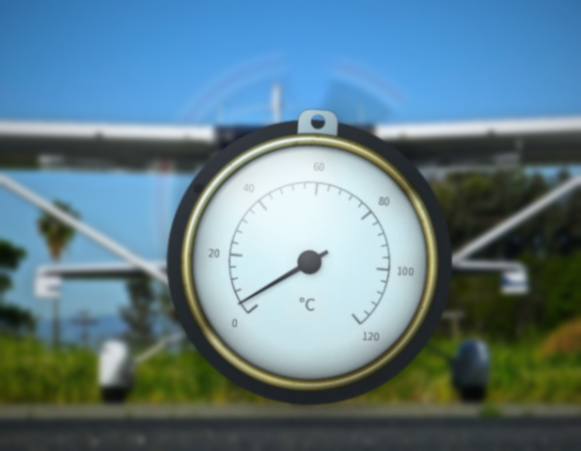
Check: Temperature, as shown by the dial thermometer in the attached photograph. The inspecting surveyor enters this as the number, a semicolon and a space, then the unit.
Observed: 4; °C
